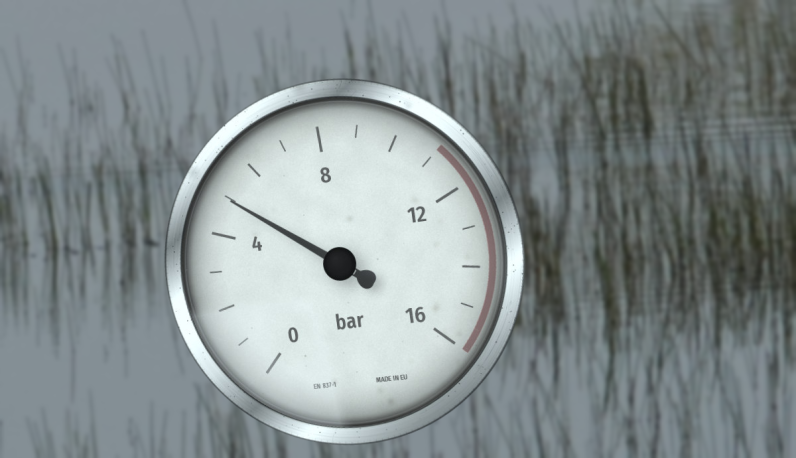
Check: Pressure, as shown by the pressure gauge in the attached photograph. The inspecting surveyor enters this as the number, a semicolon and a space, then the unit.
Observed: 5; bar
